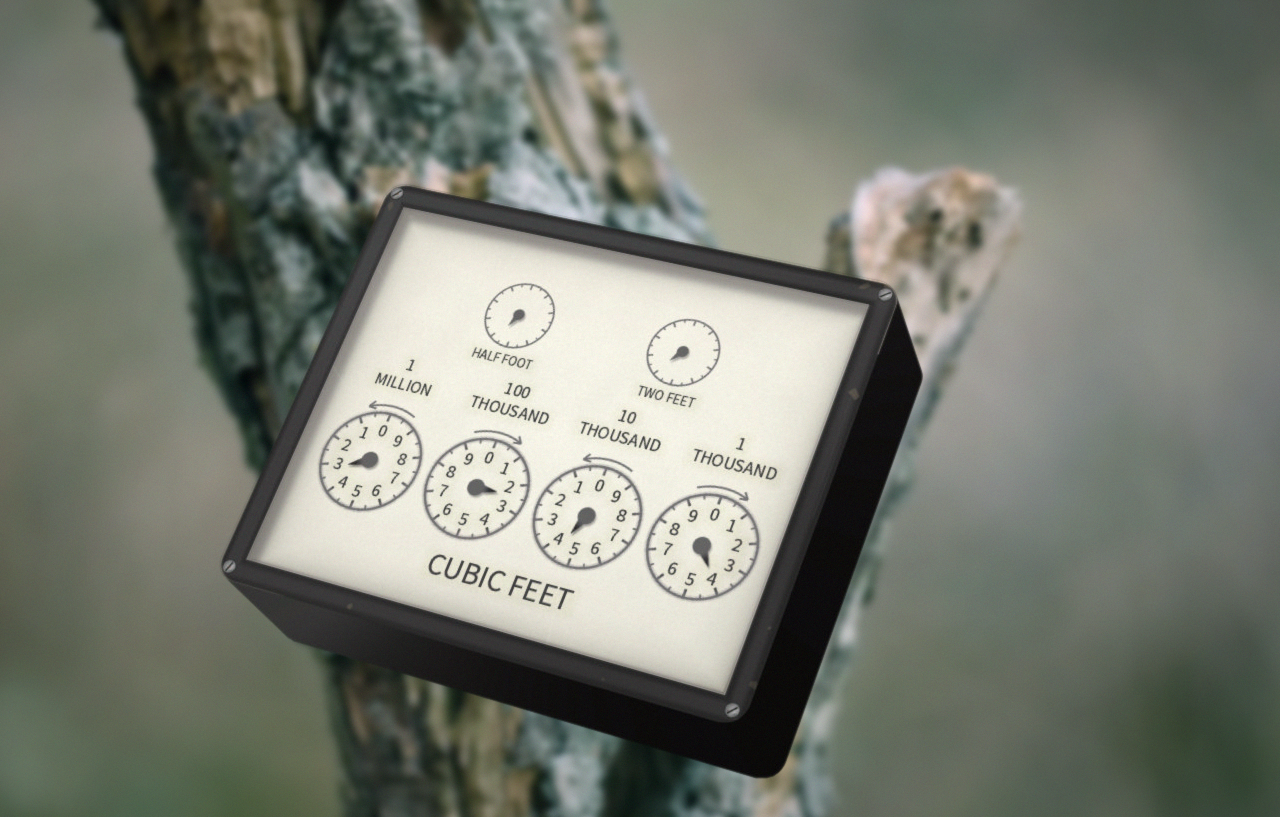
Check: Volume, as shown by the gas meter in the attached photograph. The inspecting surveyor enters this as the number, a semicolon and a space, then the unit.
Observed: 324400; ft³
